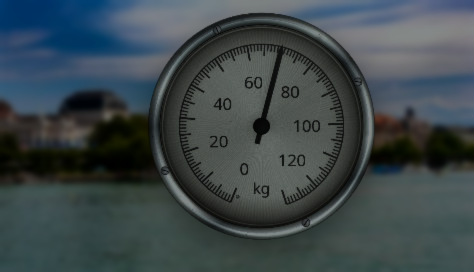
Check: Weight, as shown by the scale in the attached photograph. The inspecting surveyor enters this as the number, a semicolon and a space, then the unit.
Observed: 70; kg
